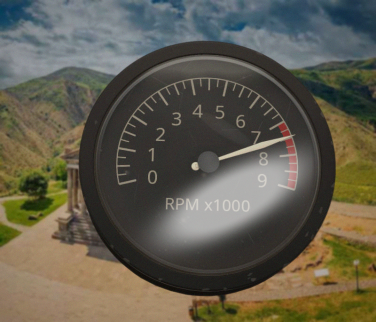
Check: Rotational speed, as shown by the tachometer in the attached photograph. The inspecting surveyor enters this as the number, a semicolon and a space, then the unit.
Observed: 7500; rpm
